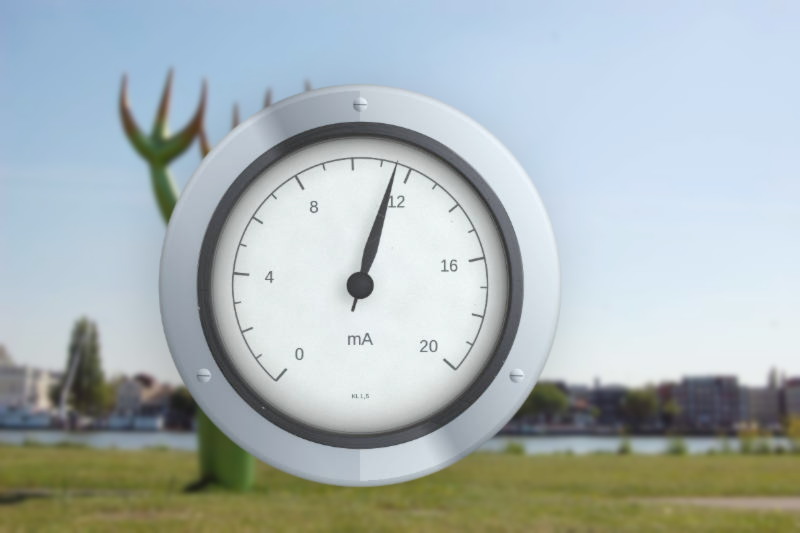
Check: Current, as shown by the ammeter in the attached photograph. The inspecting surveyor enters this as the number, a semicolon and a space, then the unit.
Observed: 11.5; mA
